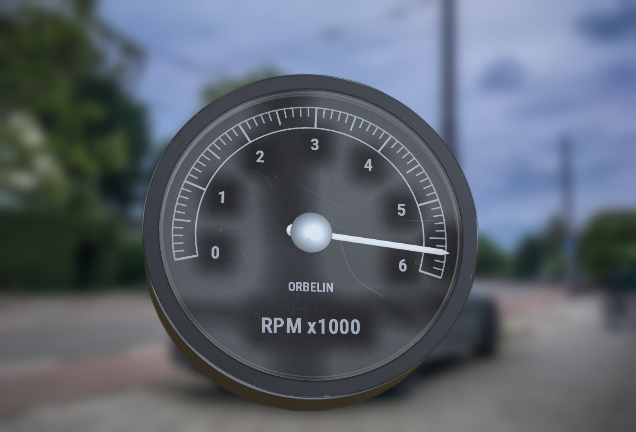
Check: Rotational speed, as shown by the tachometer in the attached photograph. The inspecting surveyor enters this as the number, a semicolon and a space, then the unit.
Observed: 5700; rpm
